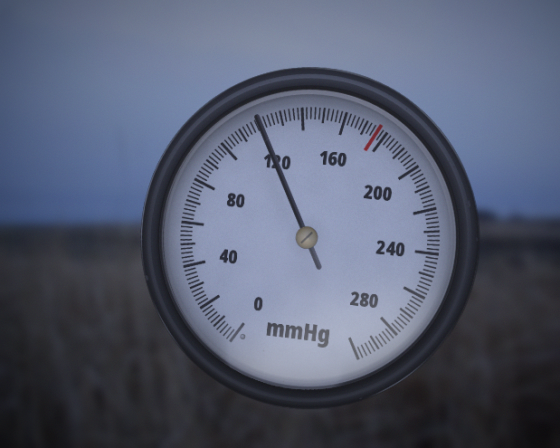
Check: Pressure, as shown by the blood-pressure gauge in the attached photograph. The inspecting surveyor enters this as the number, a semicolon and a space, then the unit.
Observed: 120; mmHg
